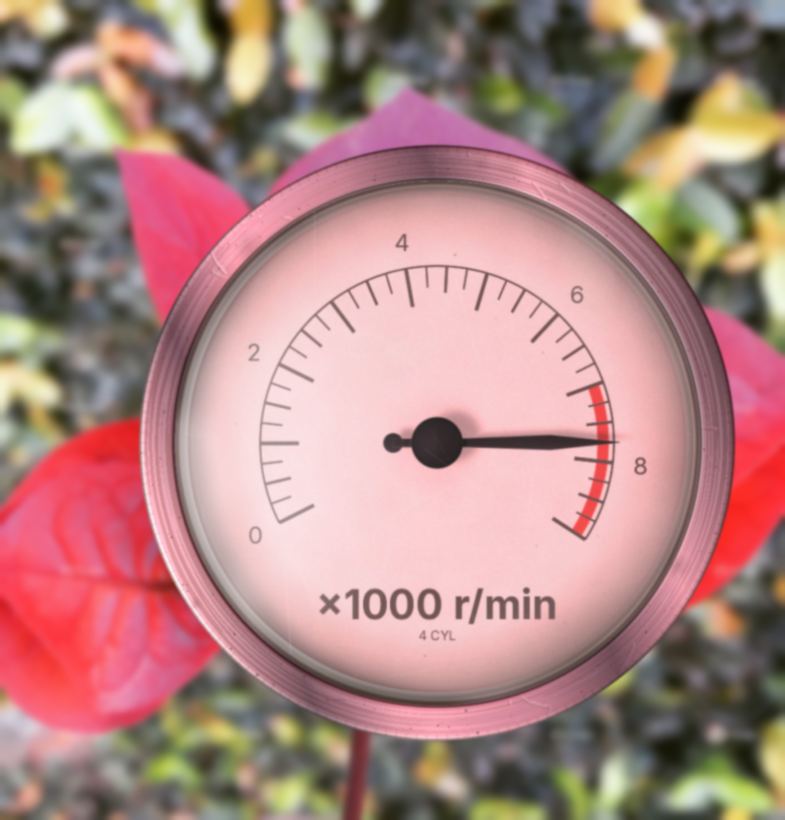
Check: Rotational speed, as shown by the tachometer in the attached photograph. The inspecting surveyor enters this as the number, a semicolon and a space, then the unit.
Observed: 7750; rpm
